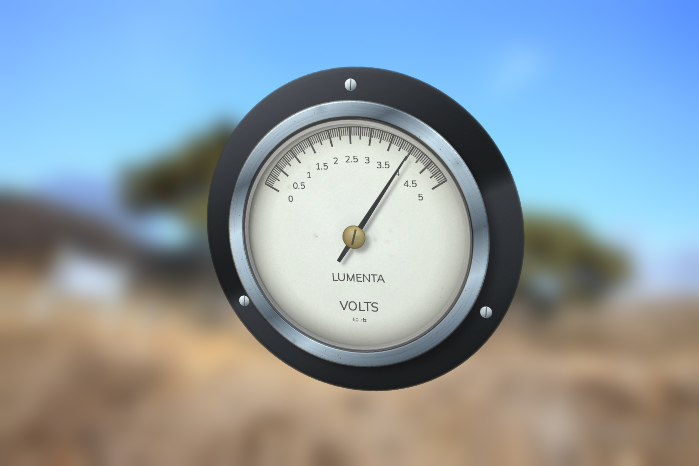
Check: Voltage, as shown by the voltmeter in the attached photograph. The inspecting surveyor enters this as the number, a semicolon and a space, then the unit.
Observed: 4; V
